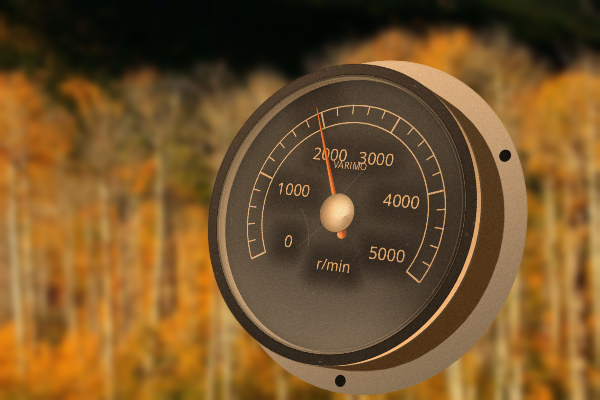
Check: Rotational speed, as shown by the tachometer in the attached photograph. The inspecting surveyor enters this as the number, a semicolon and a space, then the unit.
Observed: 2000; rpm
